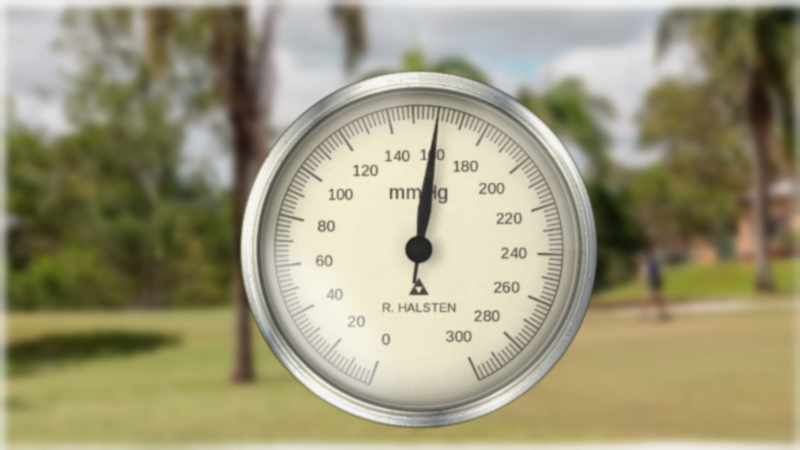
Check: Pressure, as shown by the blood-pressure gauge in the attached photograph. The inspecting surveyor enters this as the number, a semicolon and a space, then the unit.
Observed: 160; mmHg
